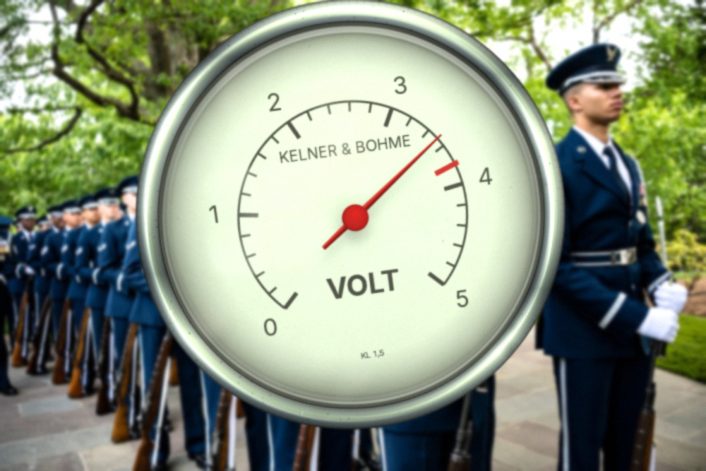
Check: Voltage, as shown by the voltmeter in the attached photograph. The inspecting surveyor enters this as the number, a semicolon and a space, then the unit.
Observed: 3.5; V
